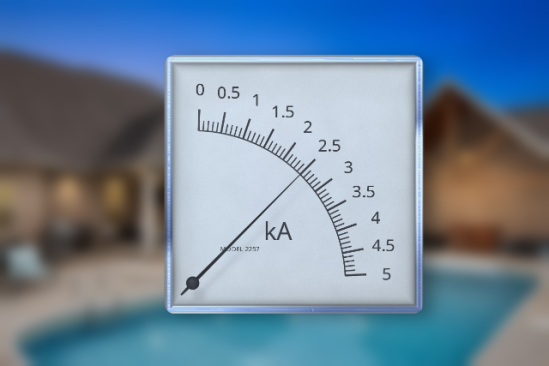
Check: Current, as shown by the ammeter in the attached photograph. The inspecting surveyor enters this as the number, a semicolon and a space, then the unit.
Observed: 2.5; kA
